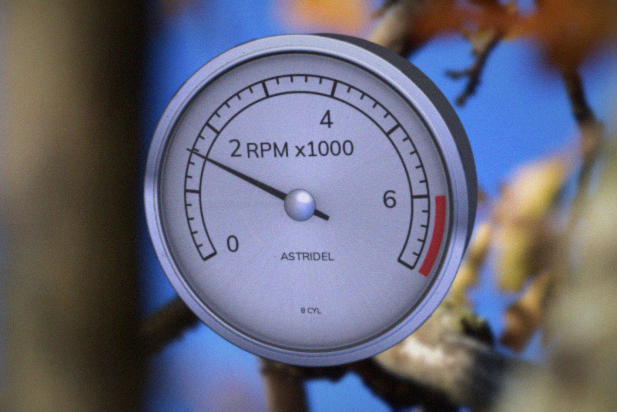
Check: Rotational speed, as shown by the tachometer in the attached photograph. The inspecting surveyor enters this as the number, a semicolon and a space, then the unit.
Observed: 1600; rpm
